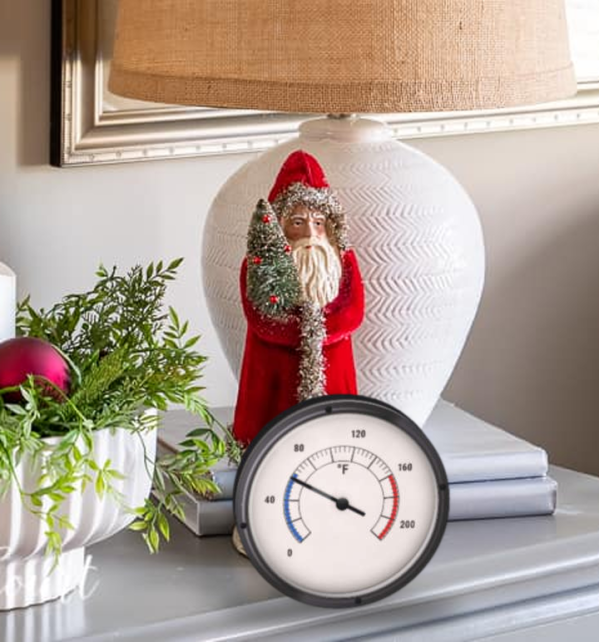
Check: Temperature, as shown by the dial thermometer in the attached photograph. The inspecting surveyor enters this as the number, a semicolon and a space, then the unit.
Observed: 60; °F
